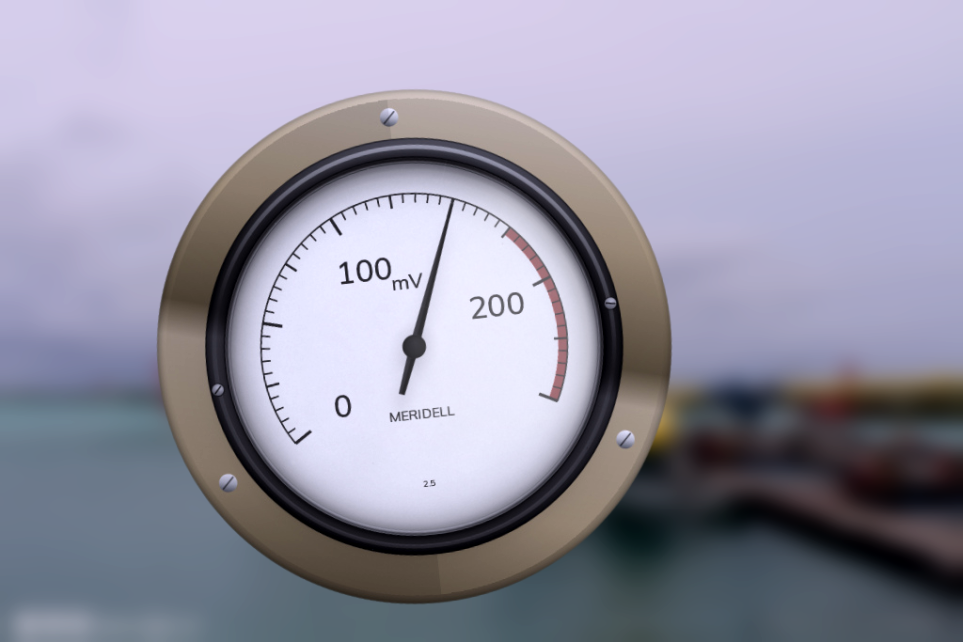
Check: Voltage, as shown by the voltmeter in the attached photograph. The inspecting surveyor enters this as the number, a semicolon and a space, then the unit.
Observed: 150; mV
